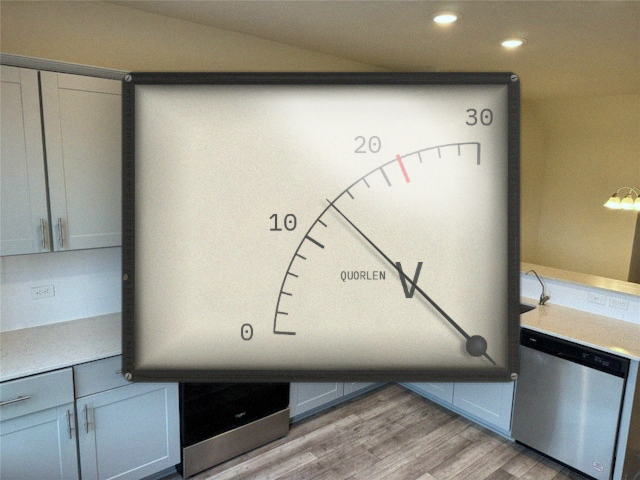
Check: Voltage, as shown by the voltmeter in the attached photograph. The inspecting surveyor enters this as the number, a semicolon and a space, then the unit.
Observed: 14; V
